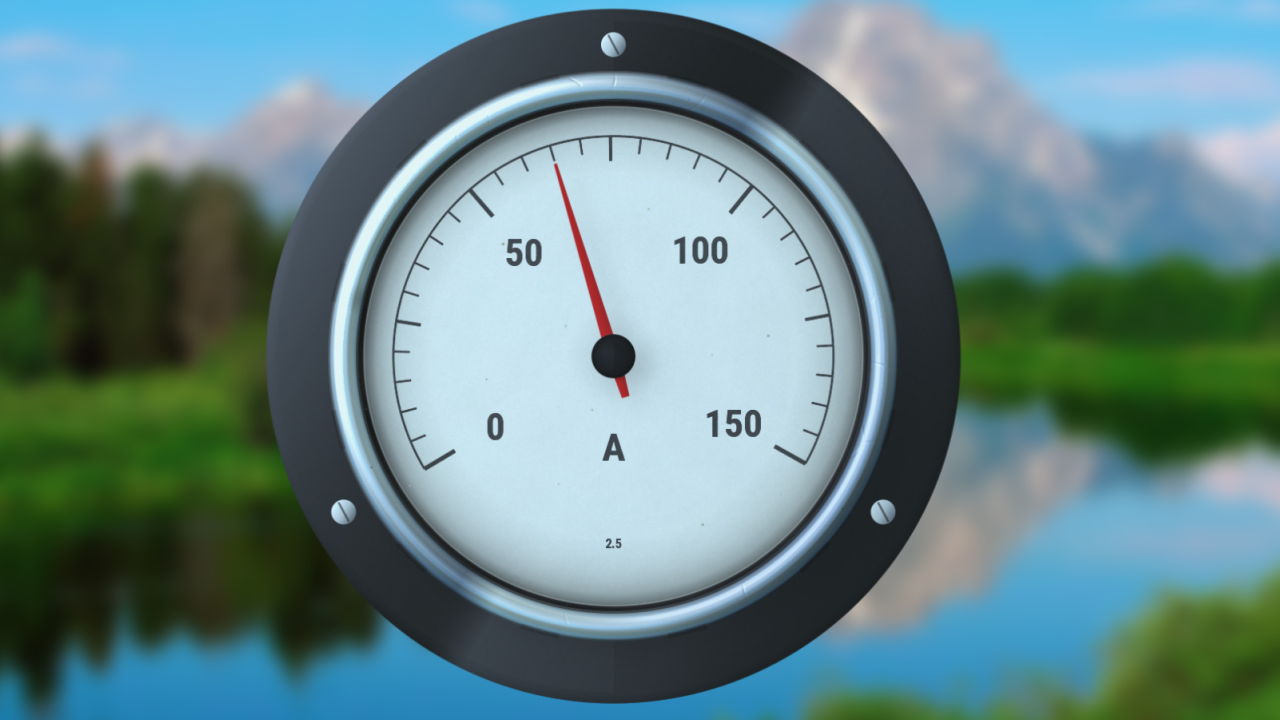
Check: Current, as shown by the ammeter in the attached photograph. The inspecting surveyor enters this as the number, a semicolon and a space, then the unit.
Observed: 65; A
